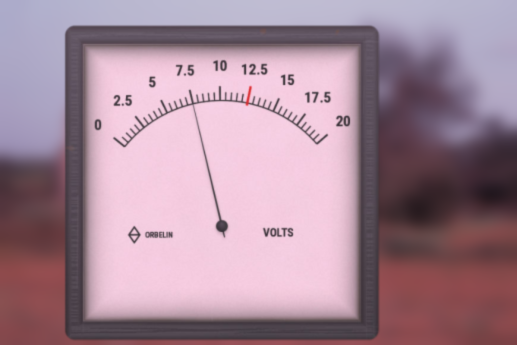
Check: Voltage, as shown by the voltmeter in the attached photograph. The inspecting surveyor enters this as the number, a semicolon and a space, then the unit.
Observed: 7.5; V
